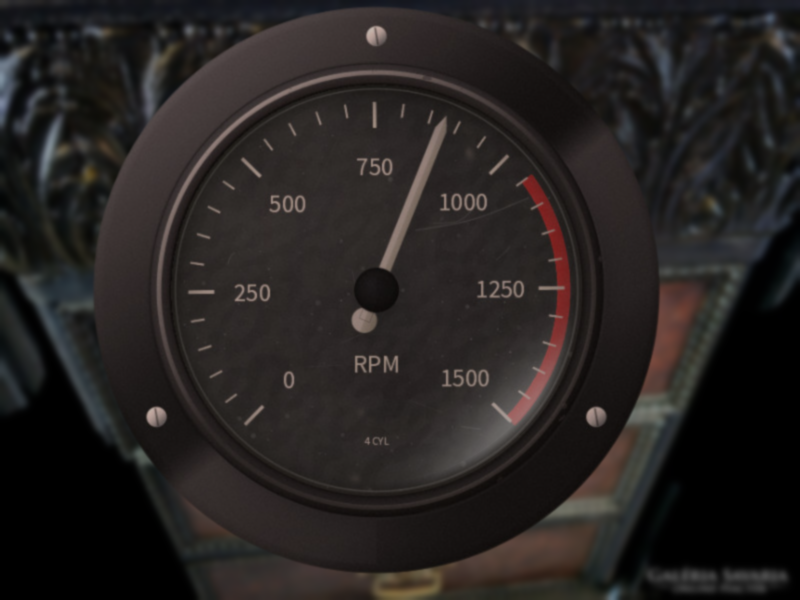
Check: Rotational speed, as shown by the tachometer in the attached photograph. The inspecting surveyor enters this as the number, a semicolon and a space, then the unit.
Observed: 875; rpm
